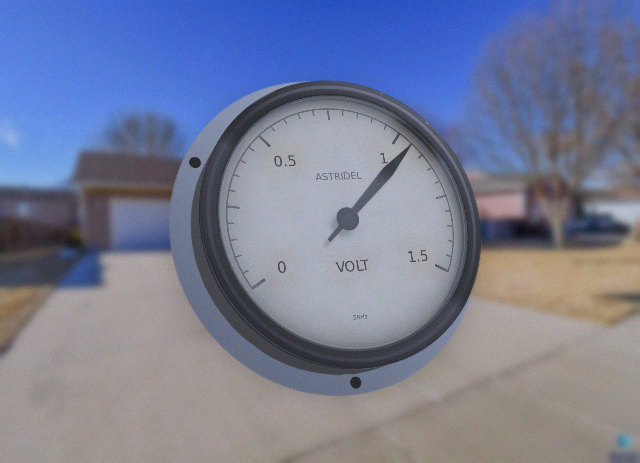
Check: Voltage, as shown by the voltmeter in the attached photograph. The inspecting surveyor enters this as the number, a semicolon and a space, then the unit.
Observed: 1.05; V
